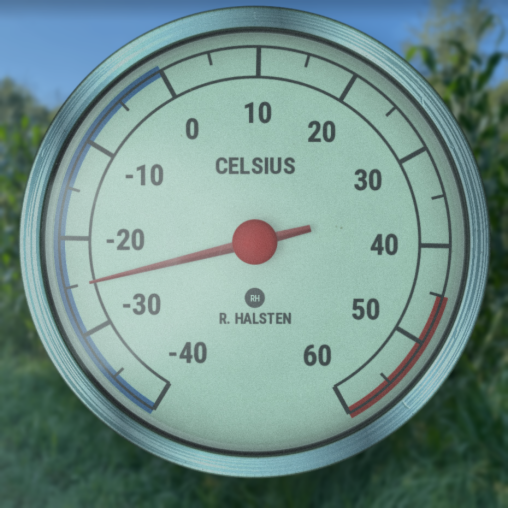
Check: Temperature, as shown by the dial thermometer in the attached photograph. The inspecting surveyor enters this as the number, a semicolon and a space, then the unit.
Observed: -25; °C
